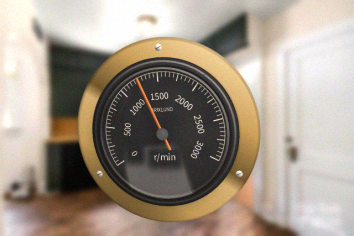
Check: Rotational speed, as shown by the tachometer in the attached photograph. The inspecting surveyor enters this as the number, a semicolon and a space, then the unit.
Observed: 1250; rpm
